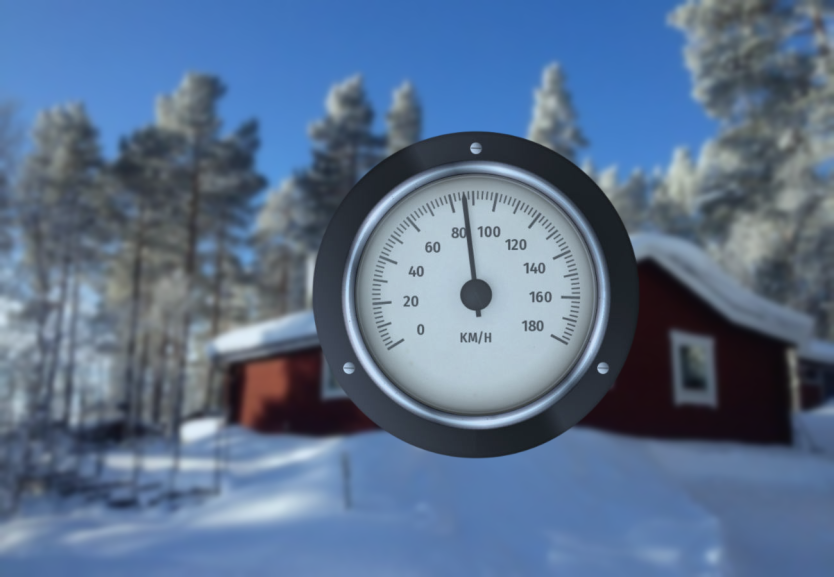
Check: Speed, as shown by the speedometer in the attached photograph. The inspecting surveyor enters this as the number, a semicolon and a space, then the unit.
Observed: 86; km/h
